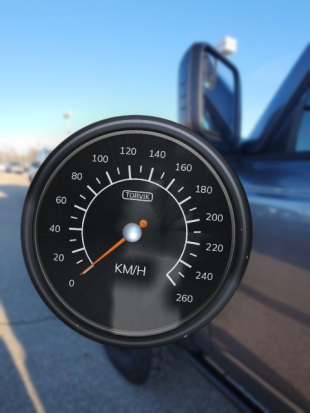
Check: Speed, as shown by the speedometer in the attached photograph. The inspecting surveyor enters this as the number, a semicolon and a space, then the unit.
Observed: 0; km/h
